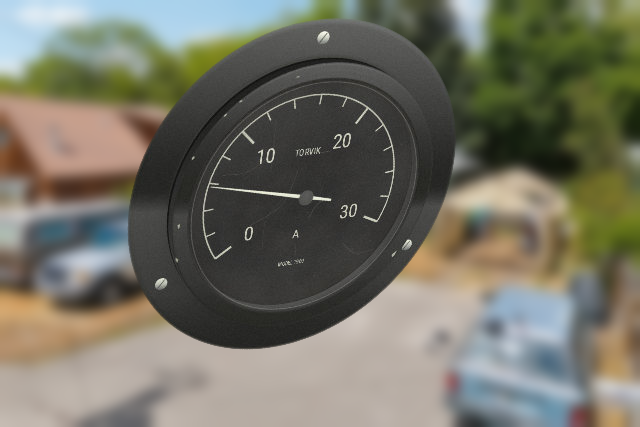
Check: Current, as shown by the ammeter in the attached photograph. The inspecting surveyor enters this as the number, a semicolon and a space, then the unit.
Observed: 6; A
